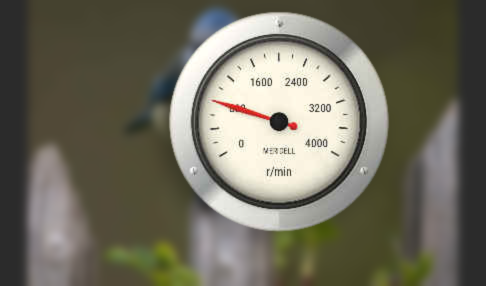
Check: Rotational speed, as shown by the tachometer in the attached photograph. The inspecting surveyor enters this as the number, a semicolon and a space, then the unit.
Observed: 800; rpm
